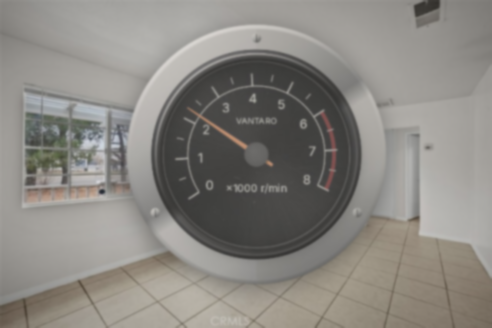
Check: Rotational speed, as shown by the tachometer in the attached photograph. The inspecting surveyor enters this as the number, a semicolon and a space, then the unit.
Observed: 2250; rpm
